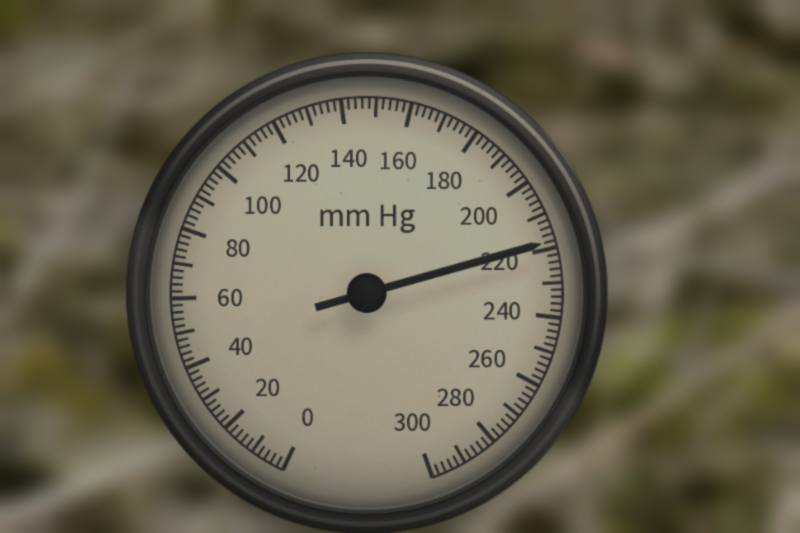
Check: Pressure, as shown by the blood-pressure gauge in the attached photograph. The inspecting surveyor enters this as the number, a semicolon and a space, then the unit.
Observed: 218; mmHg
